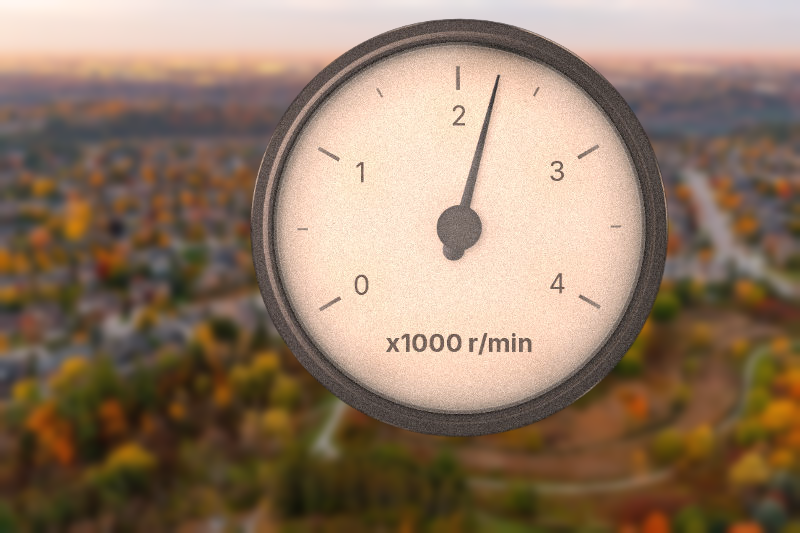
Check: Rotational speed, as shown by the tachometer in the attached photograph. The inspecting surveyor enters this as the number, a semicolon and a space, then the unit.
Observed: 2250; rpm
